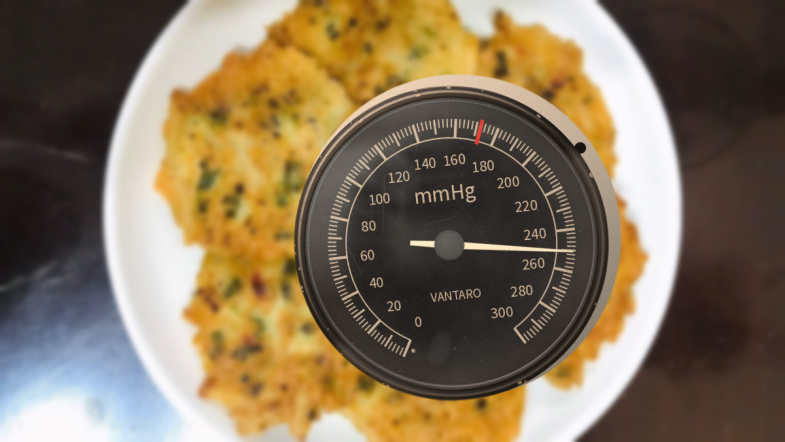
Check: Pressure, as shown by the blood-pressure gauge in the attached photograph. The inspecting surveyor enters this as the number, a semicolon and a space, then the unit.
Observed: 250; mmHg
